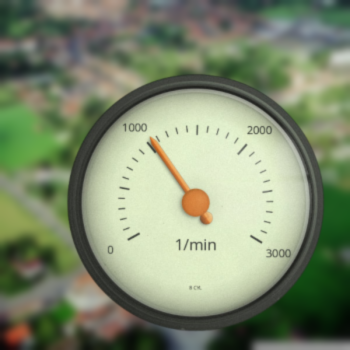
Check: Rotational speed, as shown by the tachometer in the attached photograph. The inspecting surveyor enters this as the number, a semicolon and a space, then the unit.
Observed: 1050; rpm
